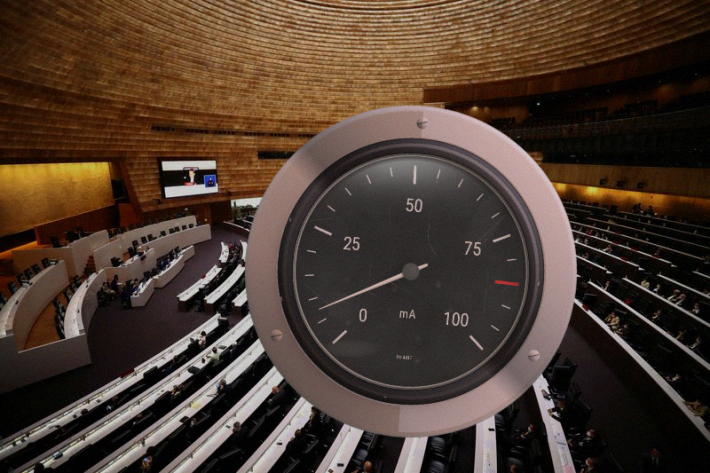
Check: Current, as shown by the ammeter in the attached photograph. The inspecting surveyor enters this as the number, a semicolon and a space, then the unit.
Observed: 7.5; mA
